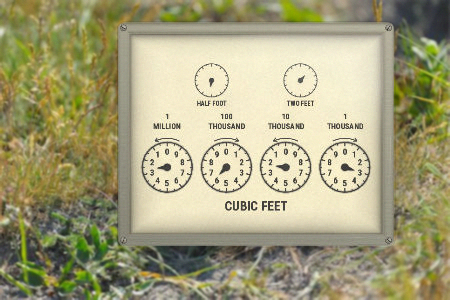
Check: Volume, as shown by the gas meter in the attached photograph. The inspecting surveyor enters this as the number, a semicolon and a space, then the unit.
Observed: 262300; ft³
